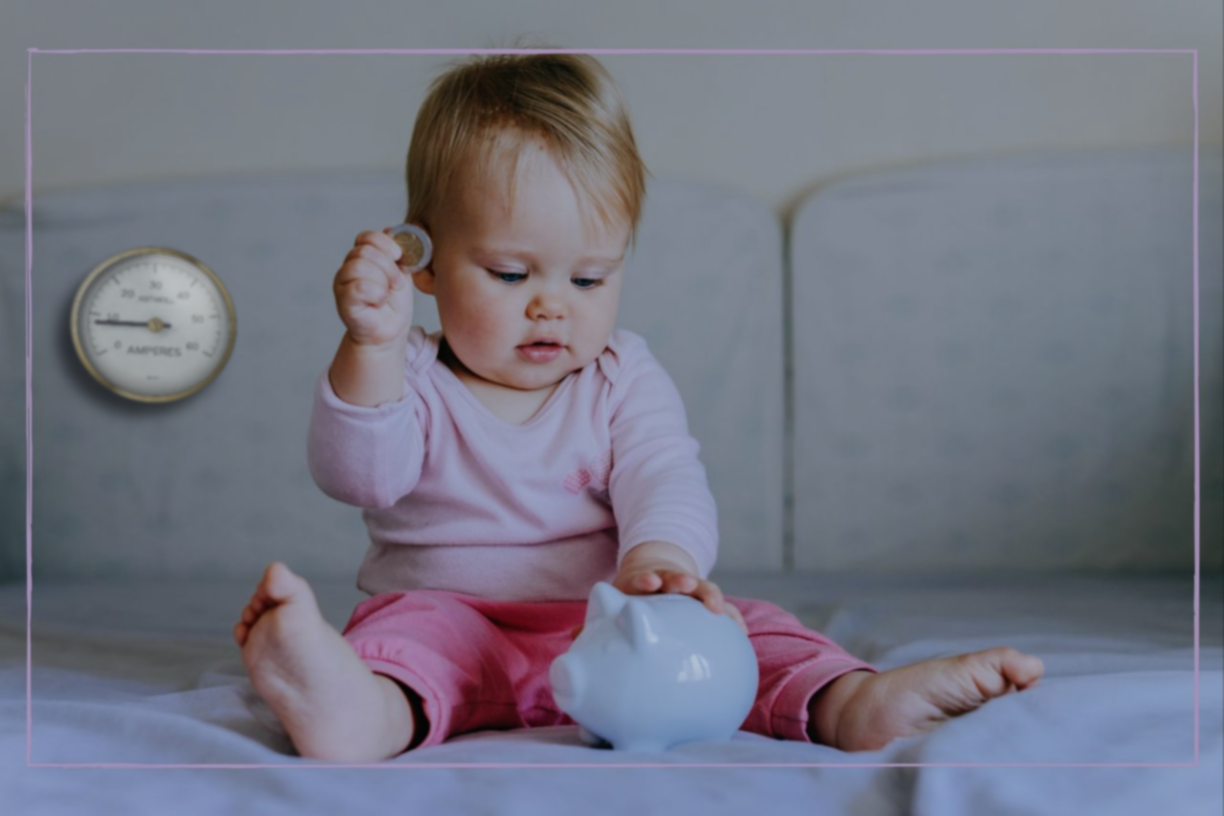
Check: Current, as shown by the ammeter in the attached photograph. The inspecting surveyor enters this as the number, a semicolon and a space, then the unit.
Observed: 8; A
